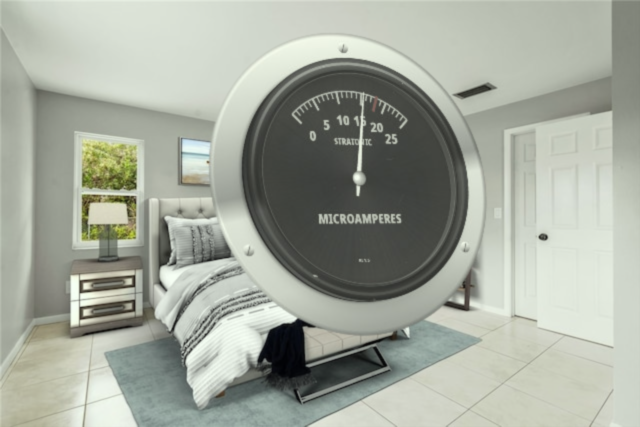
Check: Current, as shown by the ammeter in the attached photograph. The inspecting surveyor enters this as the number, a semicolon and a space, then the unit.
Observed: 15; µA
